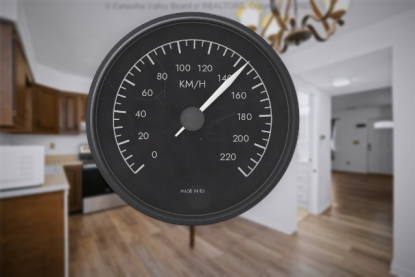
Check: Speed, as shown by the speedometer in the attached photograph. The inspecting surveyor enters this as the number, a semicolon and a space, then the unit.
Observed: 145; km/h
